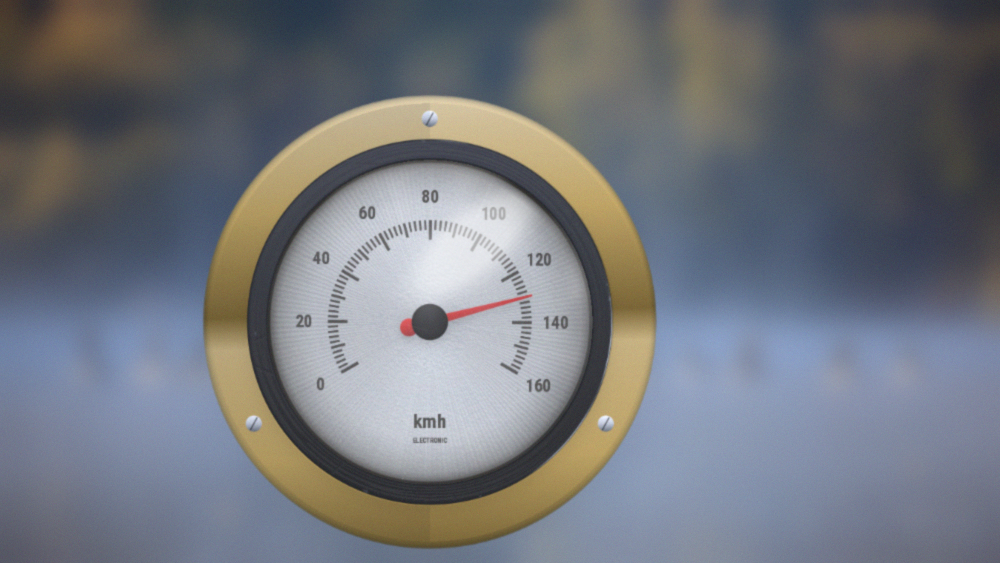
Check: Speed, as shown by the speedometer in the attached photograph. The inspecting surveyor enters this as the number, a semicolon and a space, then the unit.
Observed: 130; km/h
